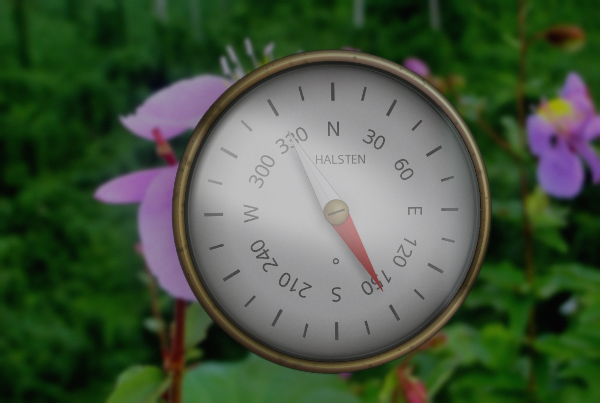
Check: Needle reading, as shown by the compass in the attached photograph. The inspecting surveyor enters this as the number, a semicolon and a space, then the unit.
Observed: 150; °
